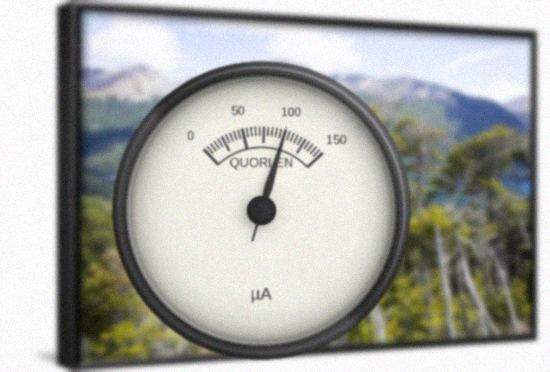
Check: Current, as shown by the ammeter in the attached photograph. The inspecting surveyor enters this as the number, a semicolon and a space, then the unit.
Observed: 100; µA
